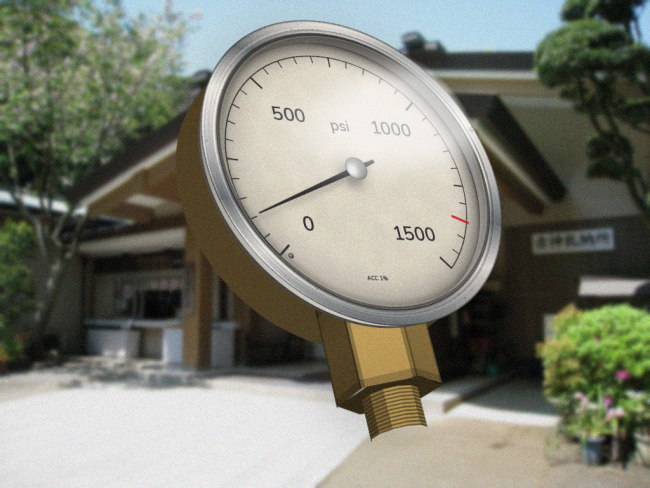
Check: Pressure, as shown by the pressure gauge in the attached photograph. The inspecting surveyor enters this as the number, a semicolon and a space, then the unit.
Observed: 100; psi
